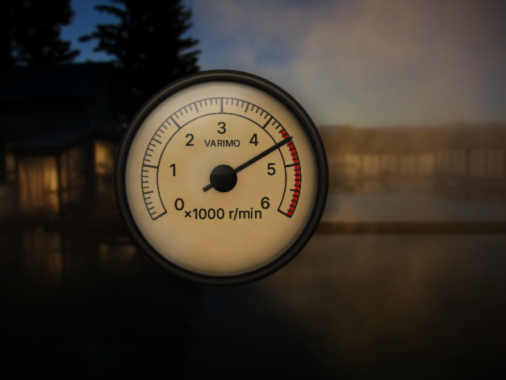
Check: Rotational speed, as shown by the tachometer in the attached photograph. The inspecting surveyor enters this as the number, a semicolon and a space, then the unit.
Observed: 4500; rpm
